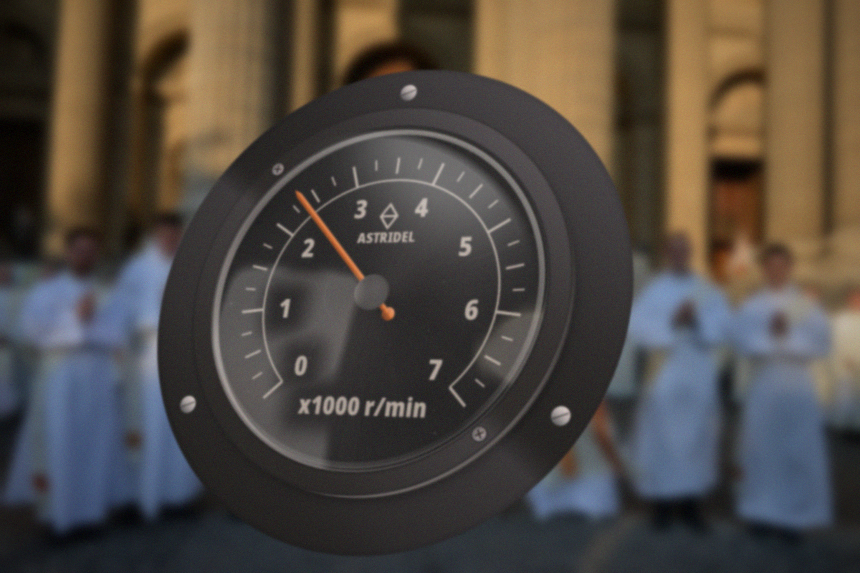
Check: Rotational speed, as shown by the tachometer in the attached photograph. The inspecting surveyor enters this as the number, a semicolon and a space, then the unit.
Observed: 2375; rpm
